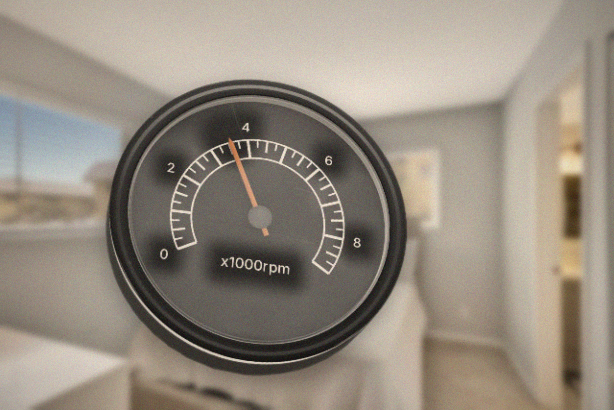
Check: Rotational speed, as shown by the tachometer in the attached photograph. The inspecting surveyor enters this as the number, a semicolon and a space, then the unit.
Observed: 3500; rpm
